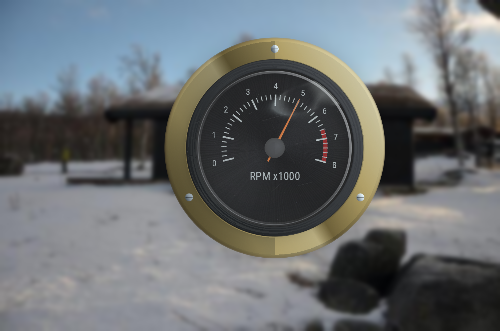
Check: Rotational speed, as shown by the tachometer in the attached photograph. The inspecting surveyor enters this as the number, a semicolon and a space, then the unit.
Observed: 5000; rpm
